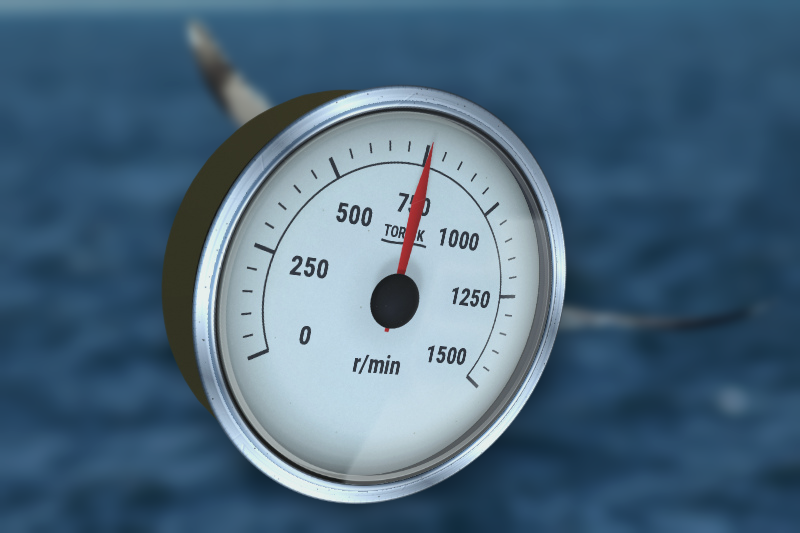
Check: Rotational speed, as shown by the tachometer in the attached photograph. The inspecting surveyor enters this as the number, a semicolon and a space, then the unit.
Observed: 750; rpm
